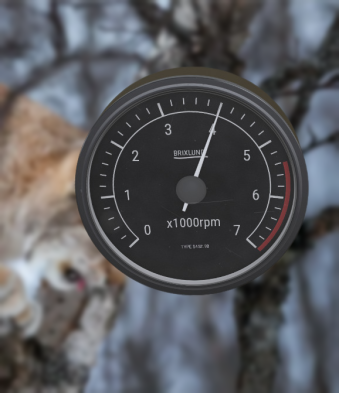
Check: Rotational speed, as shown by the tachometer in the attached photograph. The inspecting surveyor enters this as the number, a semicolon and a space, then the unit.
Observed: 4000; rpm
